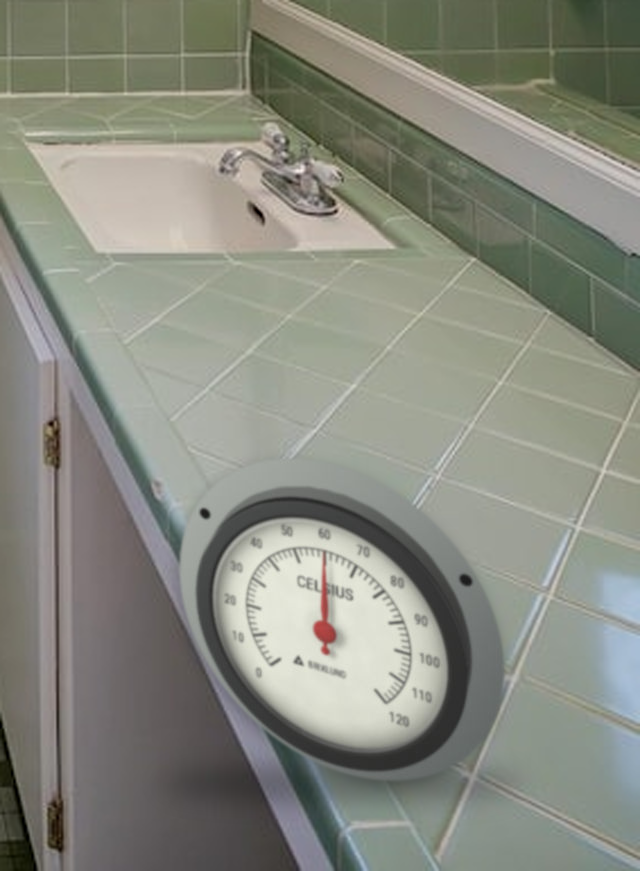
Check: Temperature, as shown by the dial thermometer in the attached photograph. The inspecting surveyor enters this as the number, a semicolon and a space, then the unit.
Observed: 60; °C
